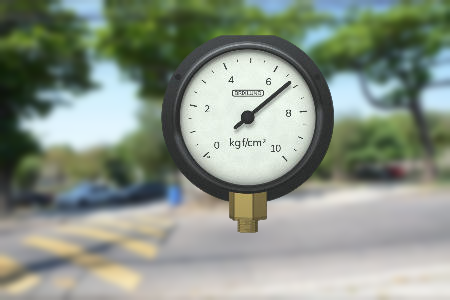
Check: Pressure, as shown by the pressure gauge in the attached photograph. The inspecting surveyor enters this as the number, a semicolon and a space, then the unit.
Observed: 6.75; kg/cm²
